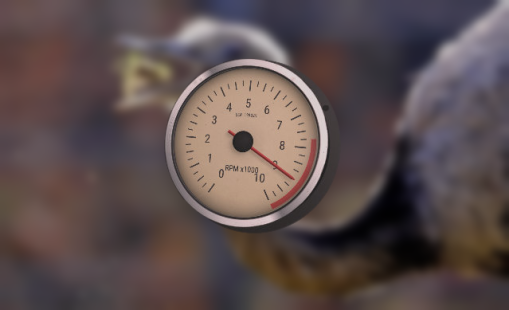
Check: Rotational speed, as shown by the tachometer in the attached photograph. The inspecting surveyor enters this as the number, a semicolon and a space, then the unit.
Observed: 9000; rpm
